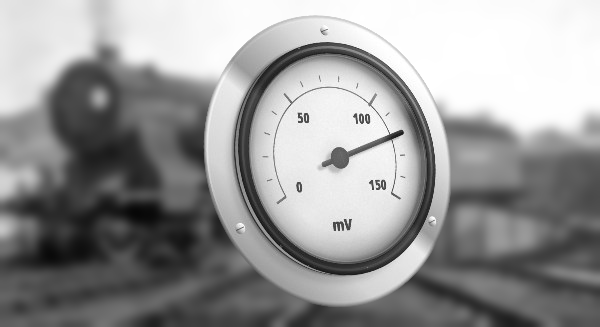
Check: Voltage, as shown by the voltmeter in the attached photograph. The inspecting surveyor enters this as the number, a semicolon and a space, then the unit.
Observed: 120; mV
